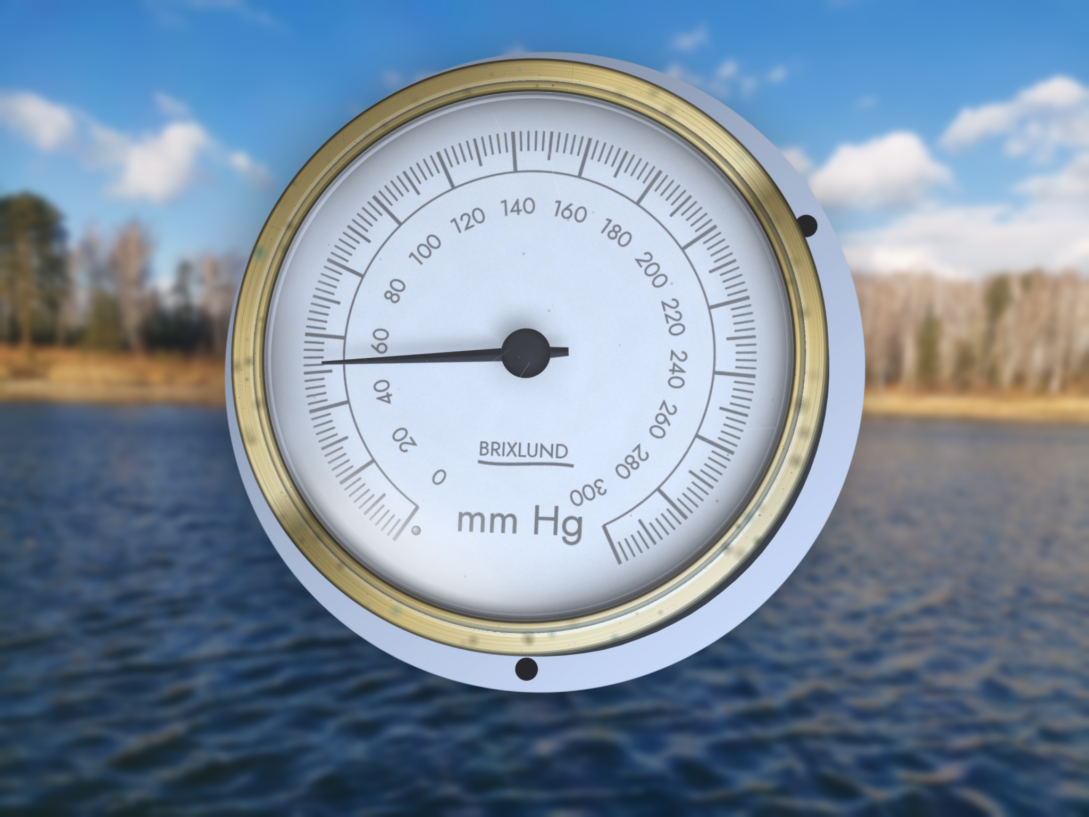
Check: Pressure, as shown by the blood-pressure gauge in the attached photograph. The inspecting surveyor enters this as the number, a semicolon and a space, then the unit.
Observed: 52; mmHg
